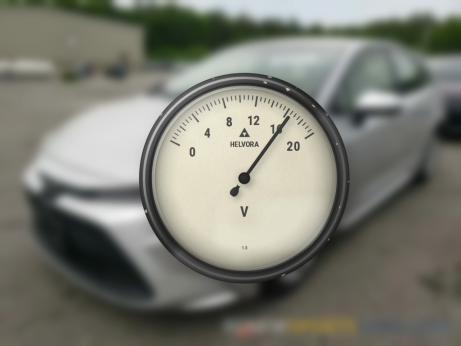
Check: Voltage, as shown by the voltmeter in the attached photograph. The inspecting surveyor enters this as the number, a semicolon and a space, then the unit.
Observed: 16.5; V
